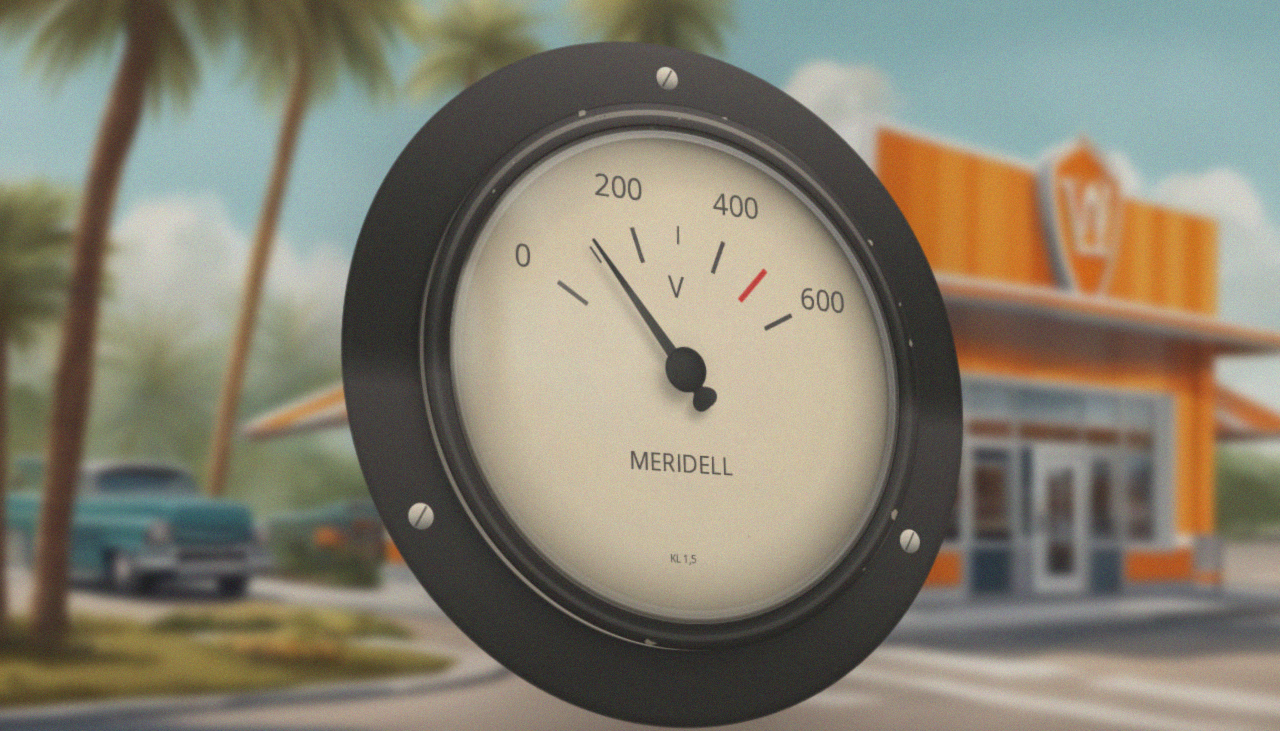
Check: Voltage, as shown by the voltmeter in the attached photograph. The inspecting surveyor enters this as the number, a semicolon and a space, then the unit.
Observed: 100; V
